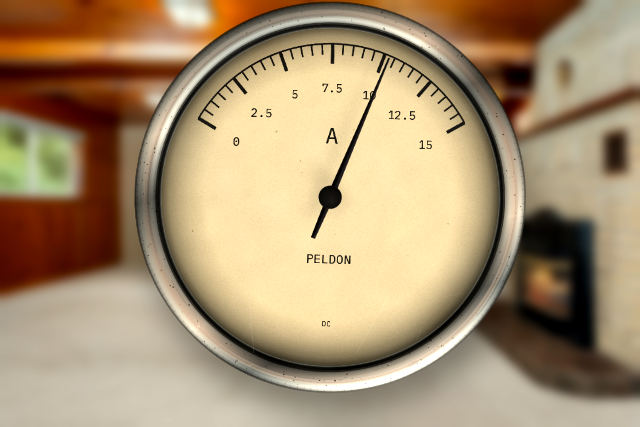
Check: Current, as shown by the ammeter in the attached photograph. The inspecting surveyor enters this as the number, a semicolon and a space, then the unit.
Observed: 10.25; A
